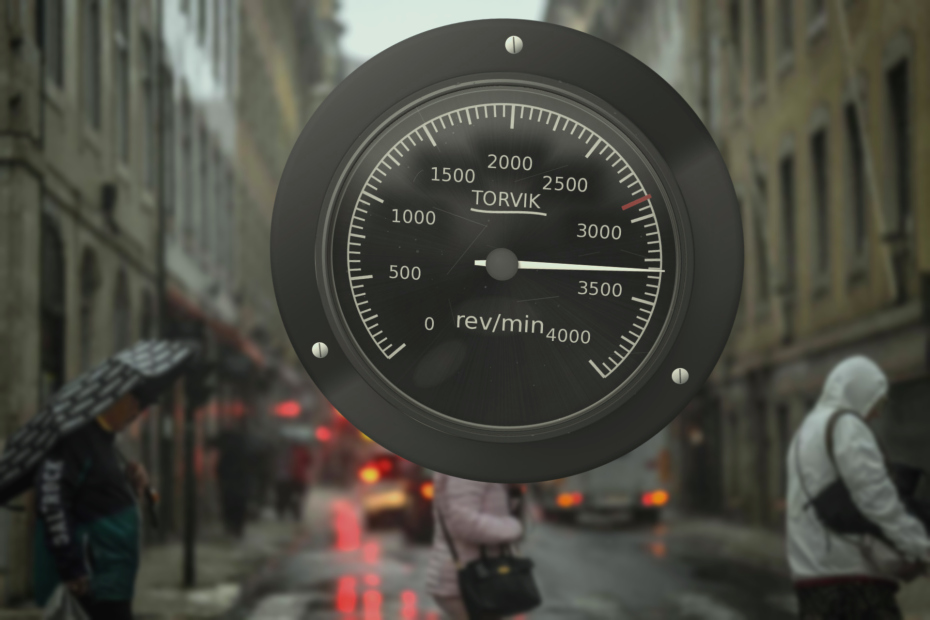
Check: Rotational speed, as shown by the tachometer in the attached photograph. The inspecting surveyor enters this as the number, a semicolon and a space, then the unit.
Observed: 3300; rpm
